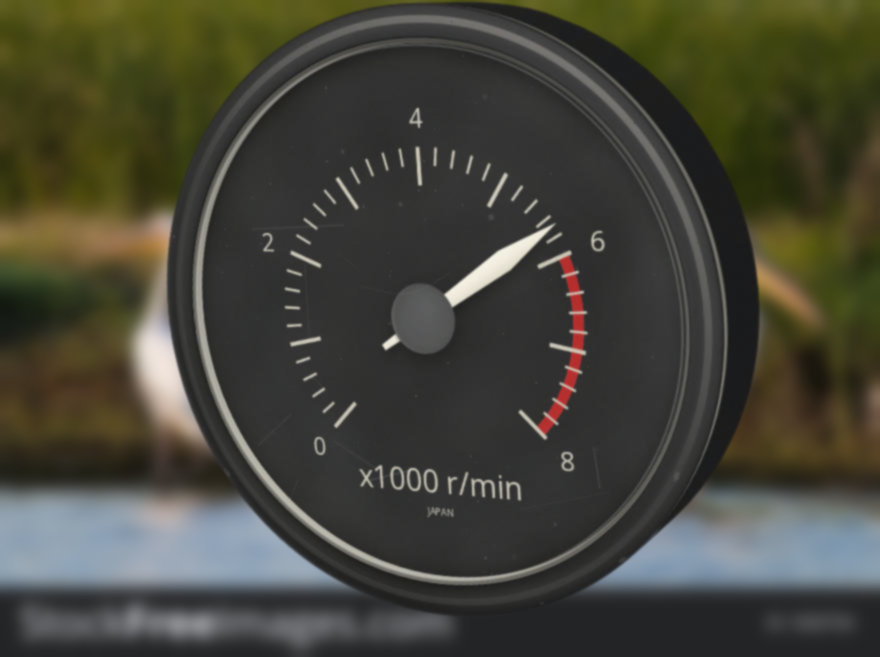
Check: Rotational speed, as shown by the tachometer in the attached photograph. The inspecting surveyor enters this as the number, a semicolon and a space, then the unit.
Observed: 5700; rpm
